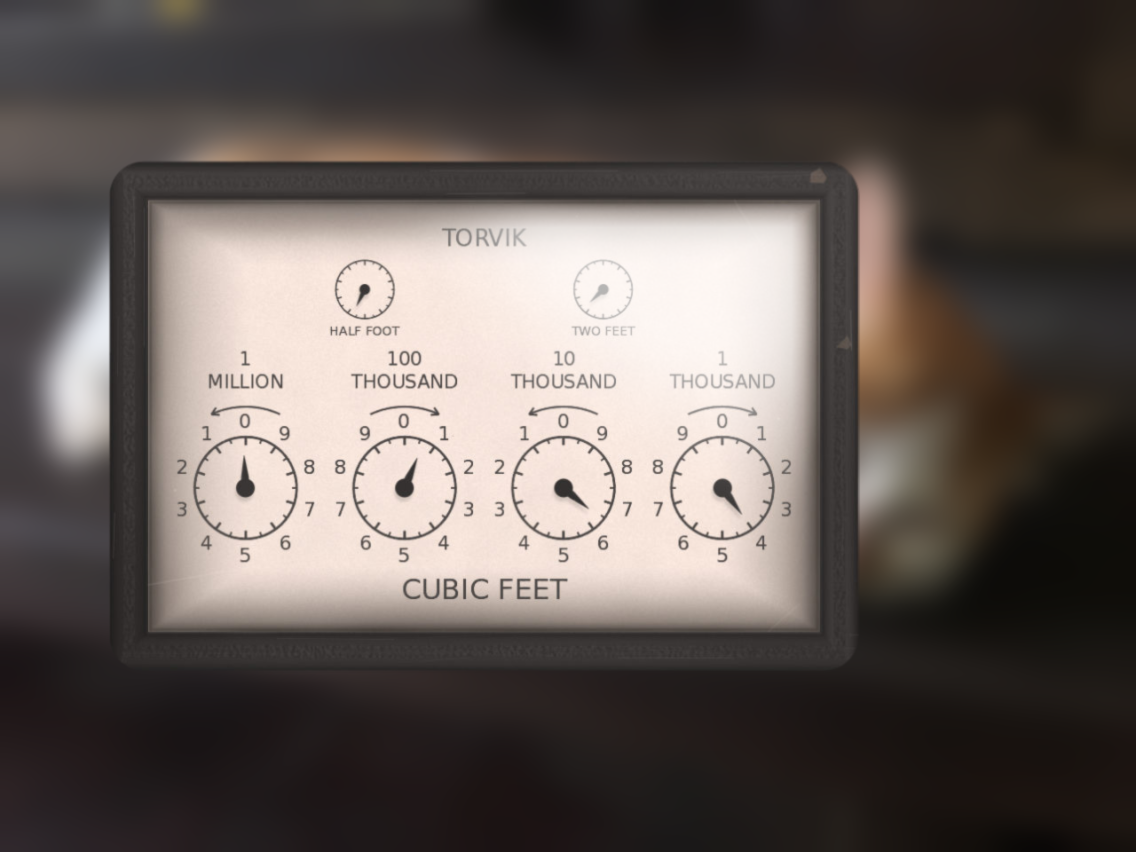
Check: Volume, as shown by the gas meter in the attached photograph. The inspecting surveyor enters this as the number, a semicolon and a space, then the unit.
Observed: 6400; ft³
